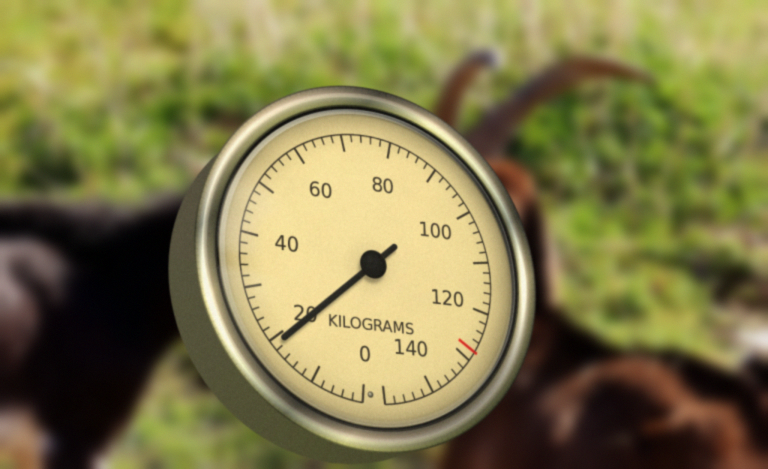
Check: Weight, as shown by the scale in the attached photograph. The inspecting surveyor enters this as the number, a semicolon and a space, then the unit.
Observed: 19; kg
